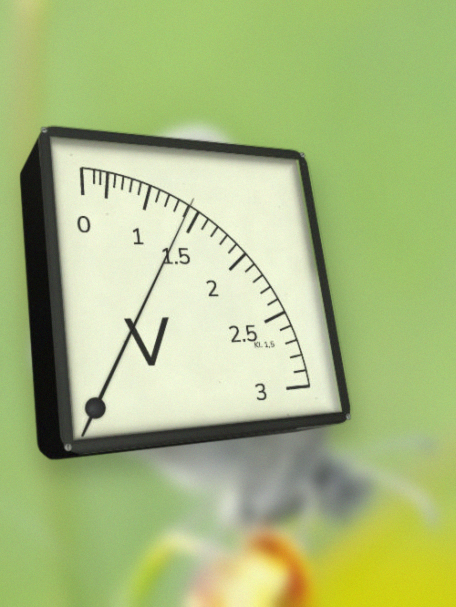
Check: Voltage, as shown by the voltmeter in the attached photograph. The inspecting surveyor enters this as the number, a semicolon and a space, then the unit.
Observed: 1.4; V
